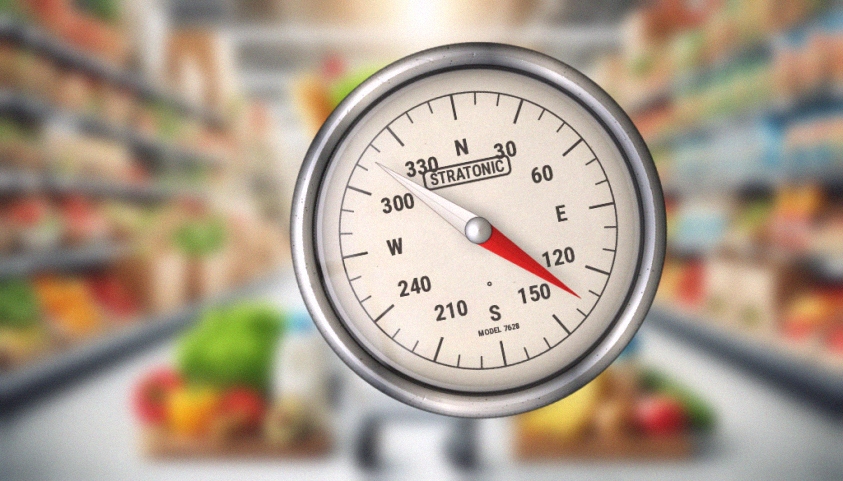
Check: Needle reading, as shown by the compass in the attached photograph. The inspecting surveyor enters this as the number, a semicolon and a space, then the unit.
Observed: 135; °
